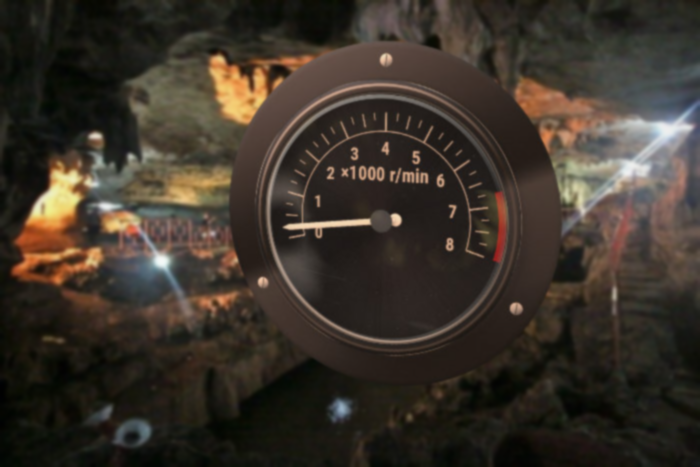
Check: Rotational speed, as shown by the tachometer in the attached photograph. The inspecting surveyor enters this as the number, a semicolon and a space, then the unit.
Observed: 250; rpm
